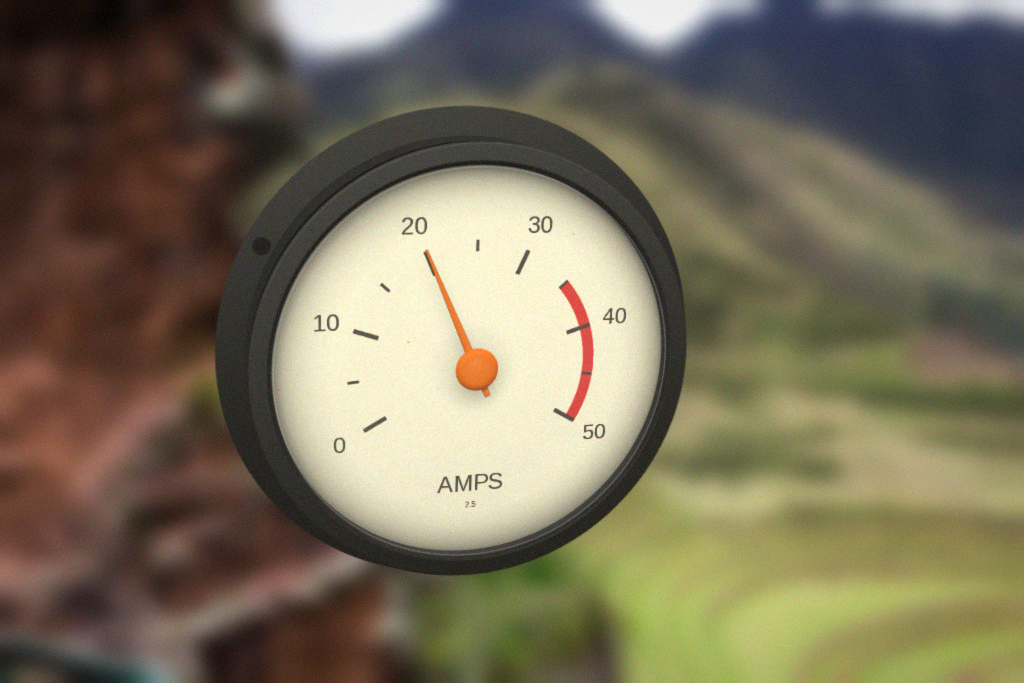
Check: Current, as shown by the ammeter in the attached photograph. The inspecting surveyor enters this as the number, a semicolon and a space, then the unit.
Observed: 20; A
